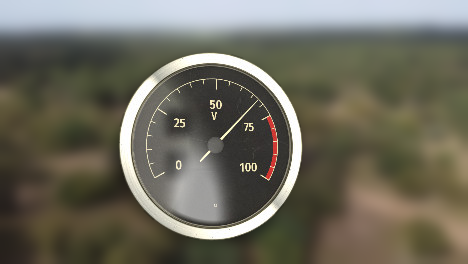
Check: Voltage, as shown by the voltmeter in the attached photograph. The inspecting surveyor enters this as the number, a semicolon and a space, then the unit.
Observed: 67.5; V
